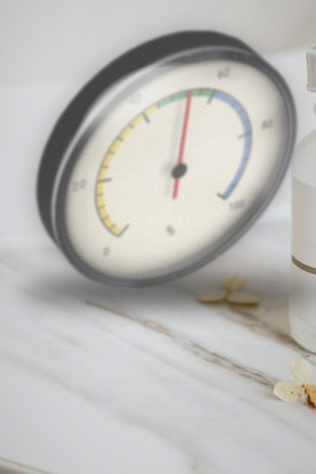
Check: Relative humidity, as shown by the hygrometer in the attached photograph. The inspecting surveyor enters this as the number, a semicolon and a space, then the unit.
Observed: 52; %
